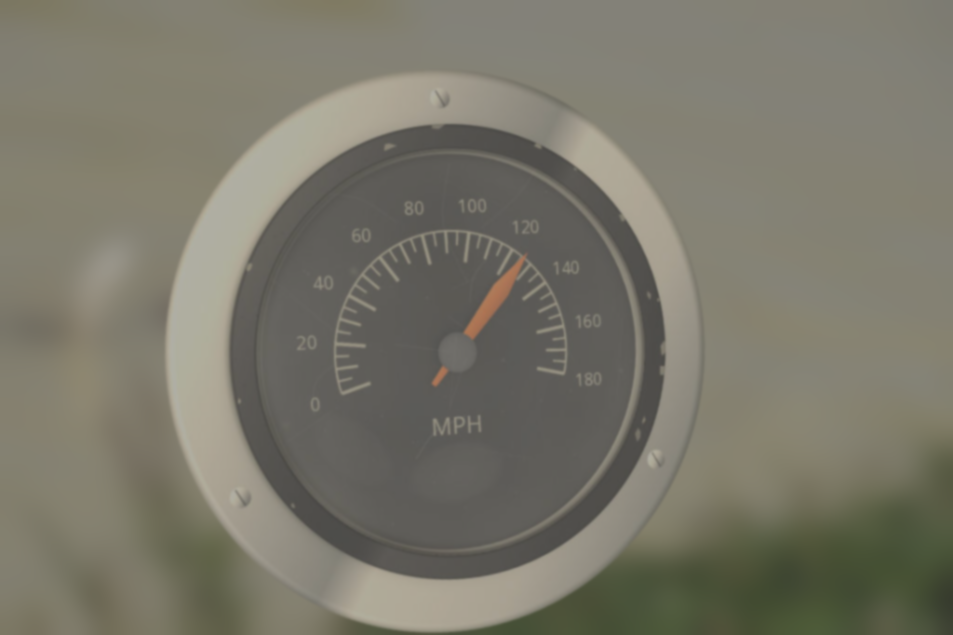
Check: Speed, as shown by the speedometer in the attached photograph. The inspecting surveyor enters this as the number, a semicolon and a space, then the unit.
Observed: 125; mph
